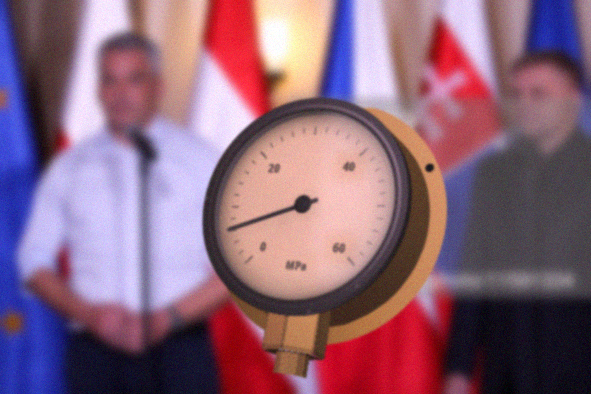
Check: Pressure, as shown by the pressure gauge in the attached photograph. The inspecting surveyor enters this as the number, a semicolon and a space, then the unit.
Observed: 6; MPa
